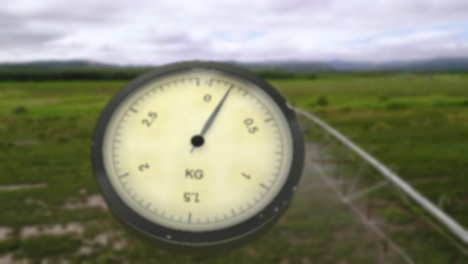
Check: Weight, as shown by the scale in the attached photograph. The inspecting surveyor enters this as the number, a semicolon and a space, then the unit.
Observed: 0.15; kg
